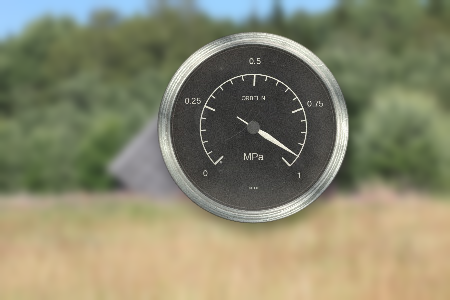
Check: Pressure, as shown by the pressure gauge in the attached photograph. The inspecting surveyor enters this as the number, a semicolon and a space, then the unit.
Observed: 0.95; MPa
